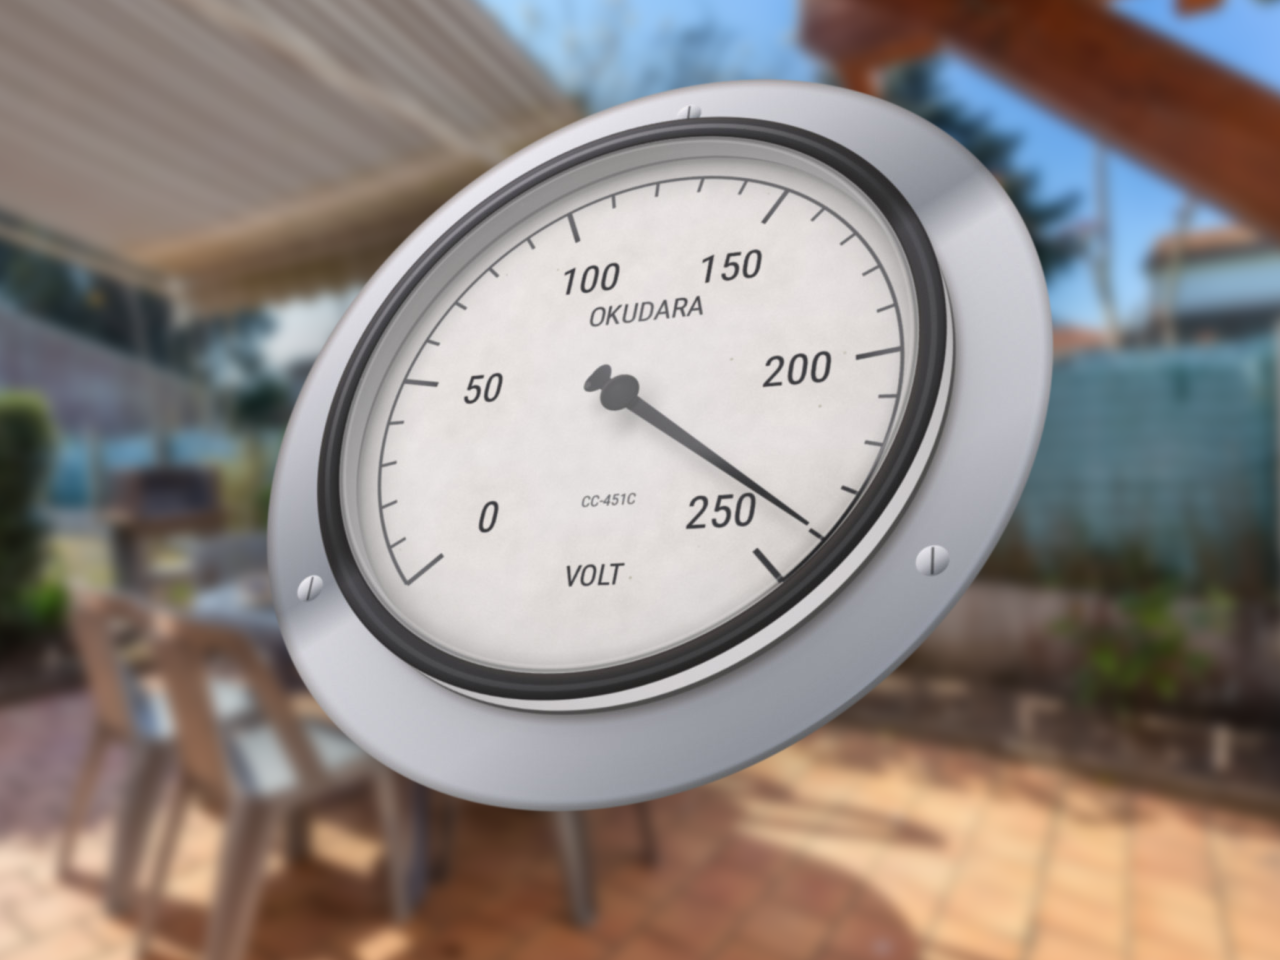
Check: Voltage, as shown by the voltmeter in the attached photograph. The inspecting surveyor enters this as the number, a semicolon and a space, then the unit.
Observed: 240; V
